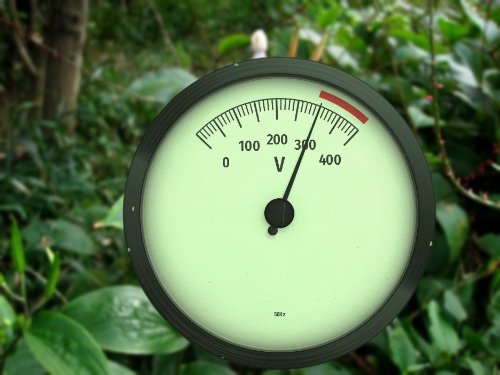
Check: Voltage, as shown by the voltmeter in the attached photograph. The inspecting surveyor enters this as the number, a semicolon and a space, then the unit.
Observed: 300; V
